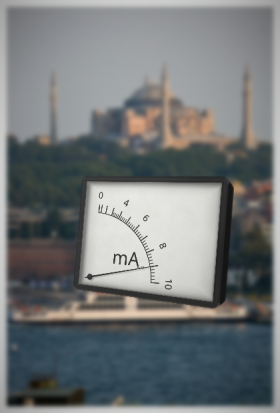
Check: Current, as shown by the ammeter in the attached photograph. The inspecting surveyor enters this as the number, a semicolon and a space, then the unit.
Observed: 9; mA
